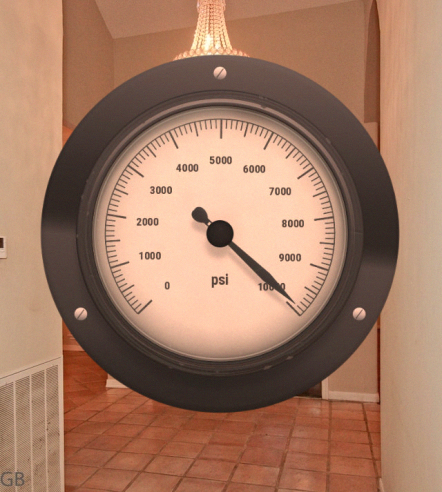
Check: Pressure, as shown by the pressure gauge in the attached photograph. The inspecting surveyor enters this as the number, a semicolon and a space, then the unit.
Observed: 9900; psi
